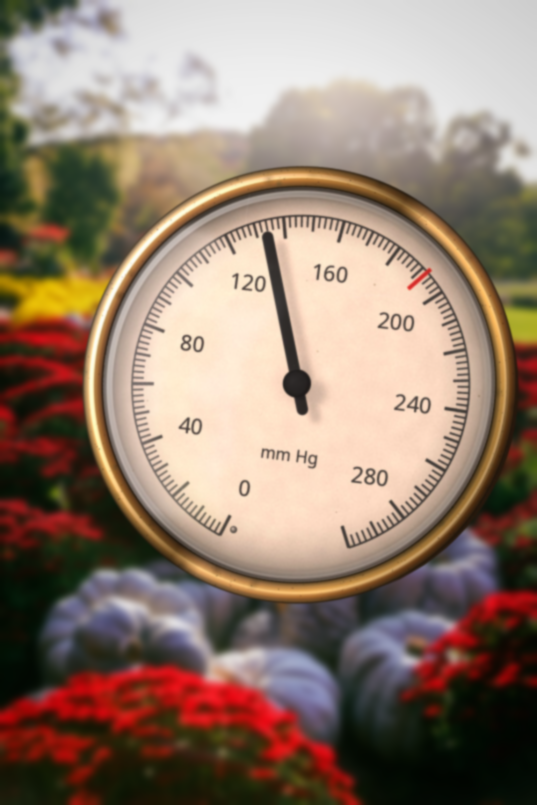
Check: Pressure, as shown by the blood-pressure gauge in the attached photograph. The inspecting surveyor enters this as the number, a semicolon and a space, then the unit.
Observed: 134; mmHg
